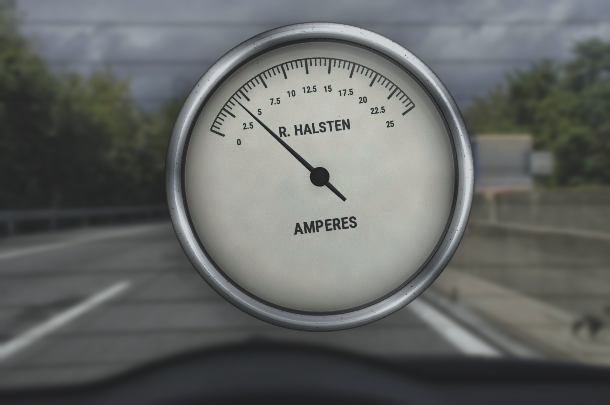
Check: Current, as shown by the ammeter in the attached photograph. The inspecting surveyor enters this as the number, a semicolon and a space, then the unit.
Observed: 4; A
